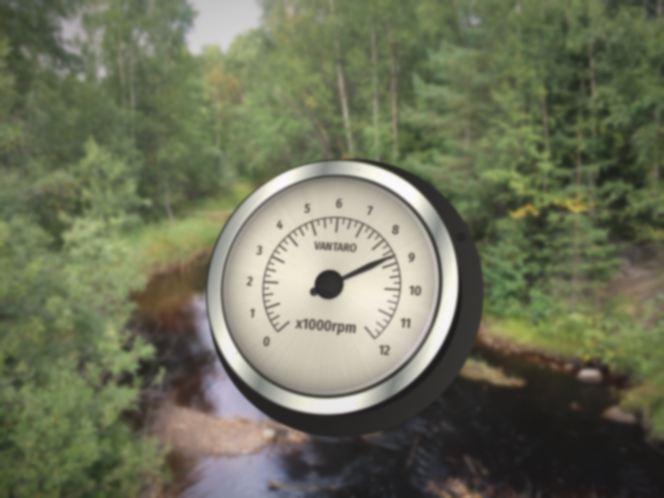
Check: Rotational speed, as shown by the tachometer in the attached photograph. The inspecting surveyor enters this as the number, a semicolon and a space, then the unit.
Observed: 8750; rpm
